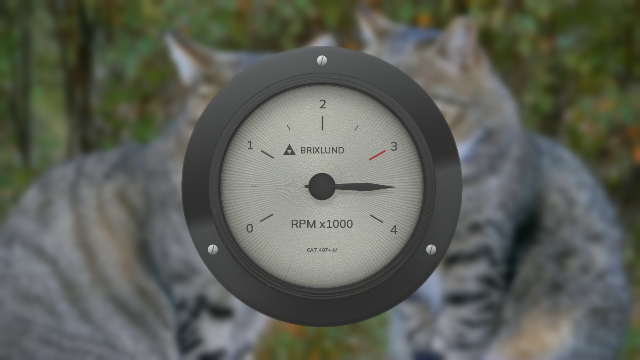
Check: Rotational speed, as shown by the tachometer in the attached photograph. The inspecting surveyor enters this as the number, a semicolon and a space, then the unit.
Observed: 3500; rpm
